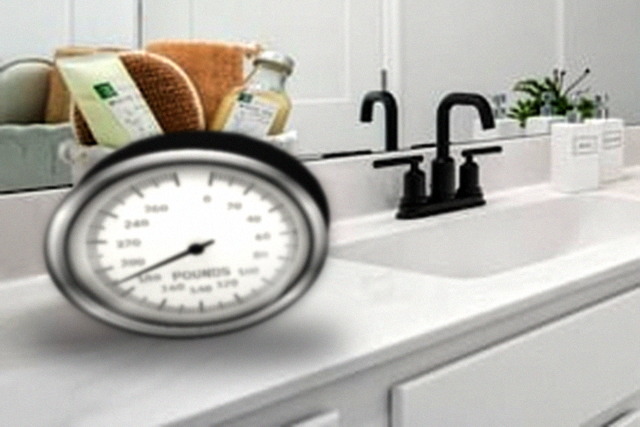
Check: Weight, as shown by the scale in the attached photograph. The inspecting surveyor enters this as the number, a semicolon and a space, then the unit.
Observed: 190; lb
